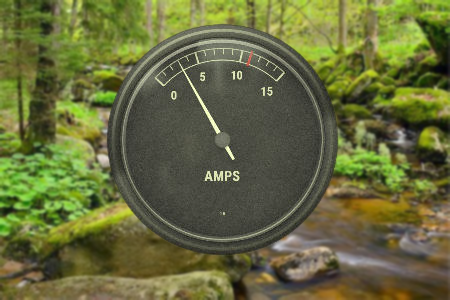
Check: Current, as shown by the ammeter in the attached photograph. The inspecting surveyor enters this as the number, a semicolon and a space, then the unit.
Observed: 3; A
